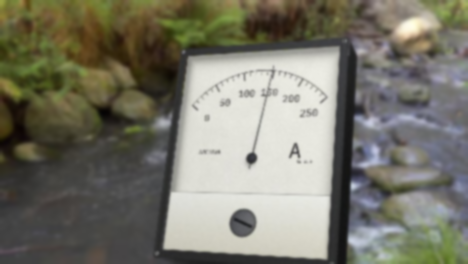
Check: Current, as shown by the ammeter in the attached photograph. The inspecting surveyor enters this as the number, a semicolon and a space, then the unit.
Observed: 150; A
